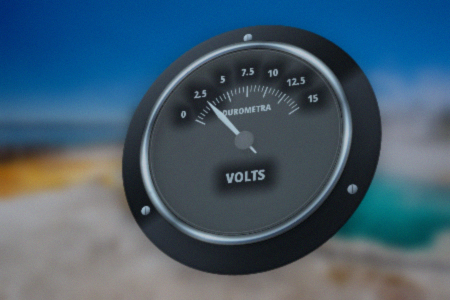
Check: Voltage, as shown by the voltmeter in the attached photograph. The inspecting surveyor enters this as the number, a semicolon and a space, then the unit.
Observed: 2.5; V
